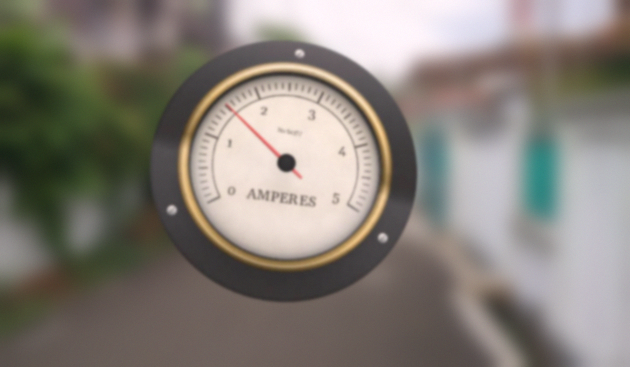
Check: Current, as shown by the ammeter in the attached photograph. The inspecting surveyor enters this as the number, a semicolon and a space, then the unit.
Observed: 1.5; A
